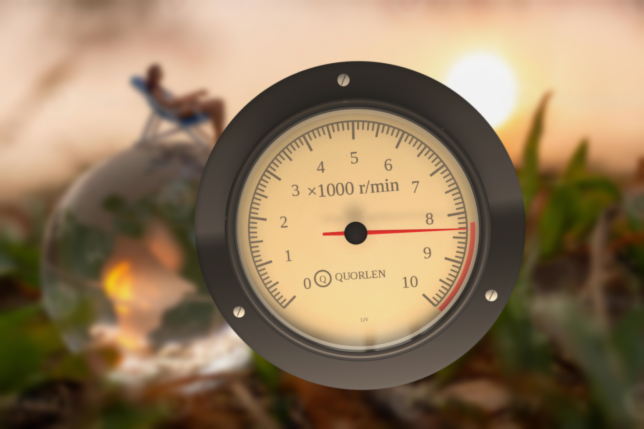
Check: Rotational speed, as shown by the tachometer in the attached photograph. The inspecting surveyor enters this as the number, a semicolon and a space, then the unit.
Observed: 8300; rpm
